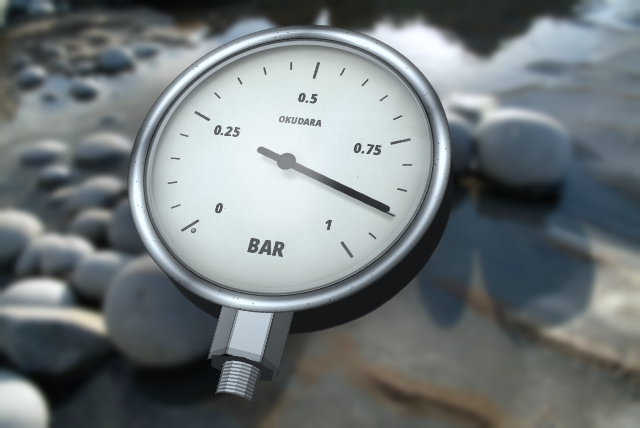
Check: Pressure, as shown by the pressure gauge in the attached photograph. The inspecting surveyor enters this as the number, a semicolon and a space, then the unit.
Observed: 0.9; bar
